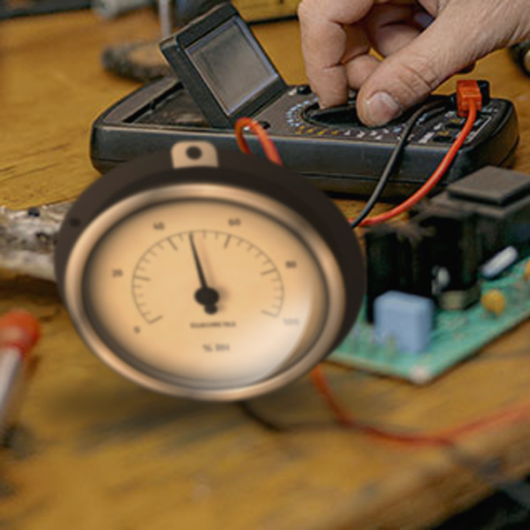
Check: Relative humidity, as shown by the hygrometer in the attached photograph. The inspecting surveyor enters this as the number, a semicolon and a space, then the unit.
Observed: 48; %
